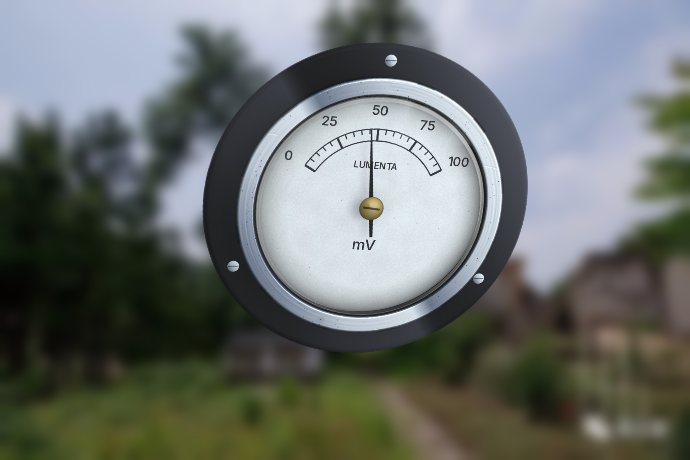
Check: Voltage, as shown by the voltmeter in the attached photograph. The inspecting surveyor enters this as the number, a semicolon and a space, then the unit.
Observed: 45; mV
